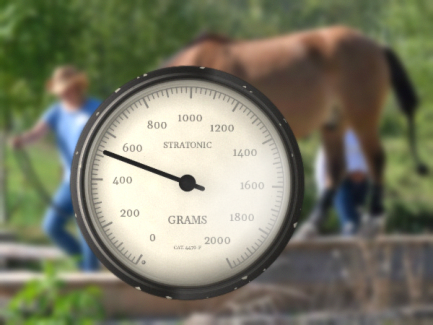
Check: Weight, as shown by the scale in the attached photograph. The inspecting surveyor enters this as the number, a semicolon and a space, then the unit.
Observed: 520; g
